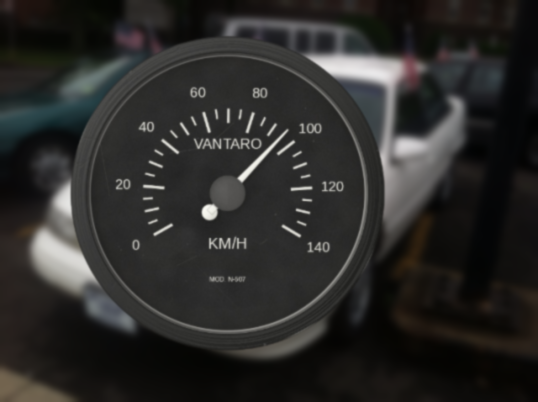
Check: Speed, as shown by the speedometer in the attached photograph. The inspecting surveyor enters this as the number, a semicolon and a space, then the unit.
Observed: 95; km/h
